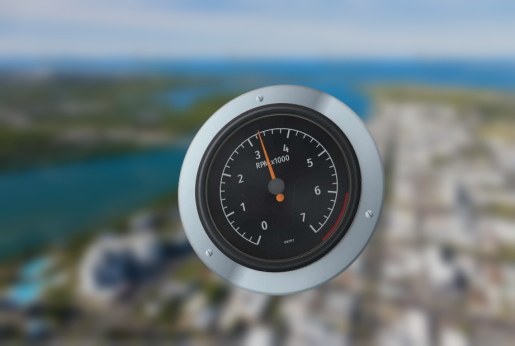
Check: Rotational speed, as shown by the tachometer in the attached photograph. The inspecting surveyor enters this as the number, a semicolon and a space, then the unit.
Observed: 3300; rpm
